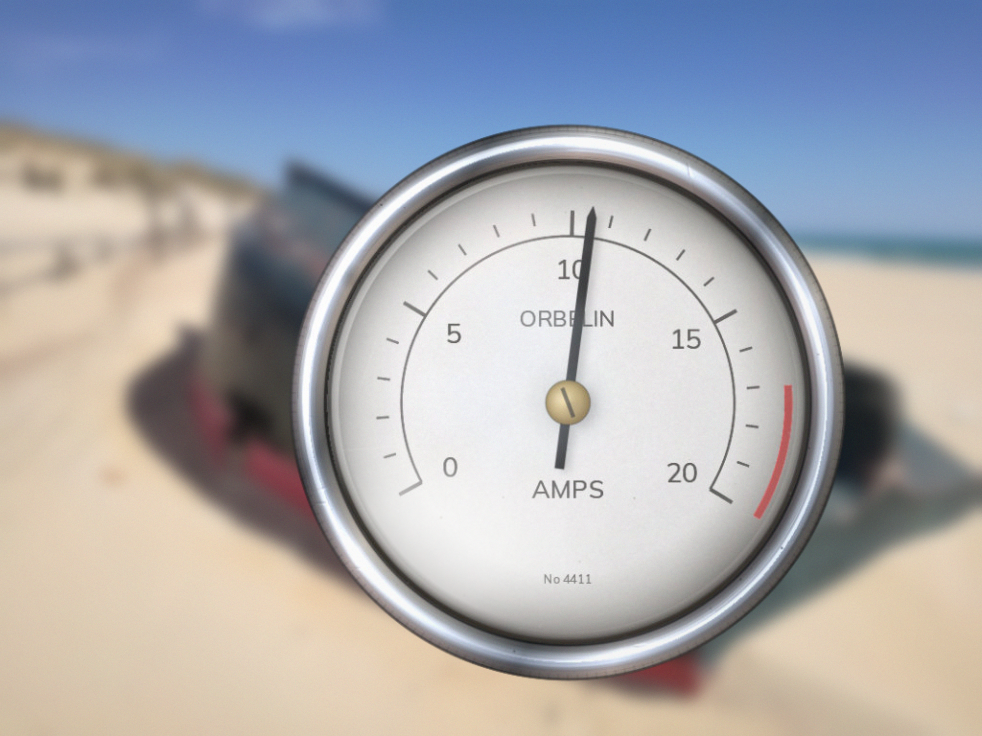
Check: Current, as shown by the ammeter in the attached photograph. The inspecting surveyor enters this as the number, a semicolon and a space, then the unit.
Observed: 10.5; A
